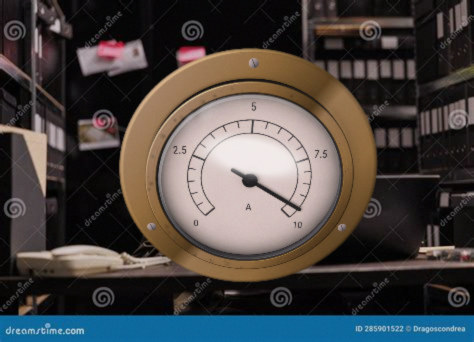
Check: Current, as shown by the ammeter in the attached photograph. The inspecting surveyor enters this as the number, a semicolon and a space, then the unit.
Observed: 9.5; A
